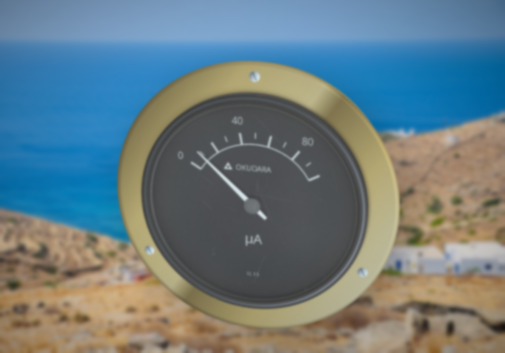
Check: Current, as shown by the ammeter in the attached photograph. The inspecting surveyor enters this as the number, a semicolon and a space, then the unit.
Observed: 10; µA
